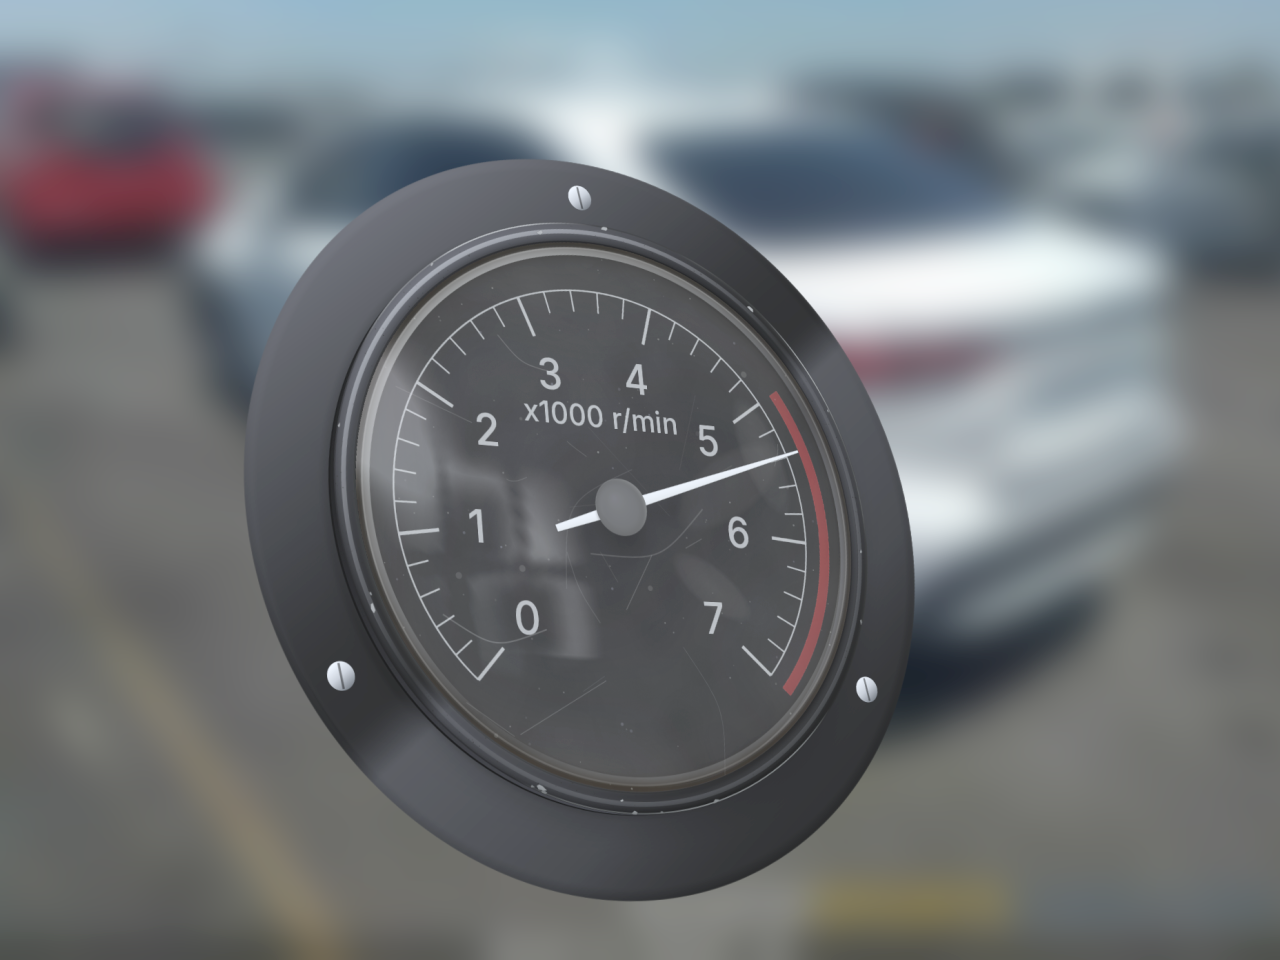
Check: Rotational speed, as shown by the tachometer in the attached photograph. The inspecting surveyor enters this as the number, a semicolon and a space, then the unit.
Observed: 5400; rpm
